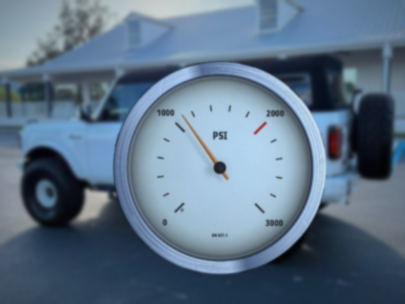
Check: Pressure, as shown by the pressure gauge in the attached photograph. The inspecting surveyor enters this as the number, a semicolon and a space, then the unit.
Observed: 1100; psi
